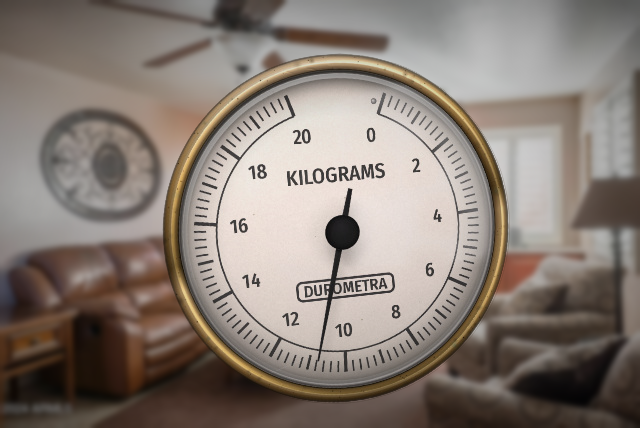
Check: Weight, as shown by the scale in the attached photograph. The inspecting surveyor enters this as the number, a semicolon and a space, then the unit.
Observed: 10.8; kg
